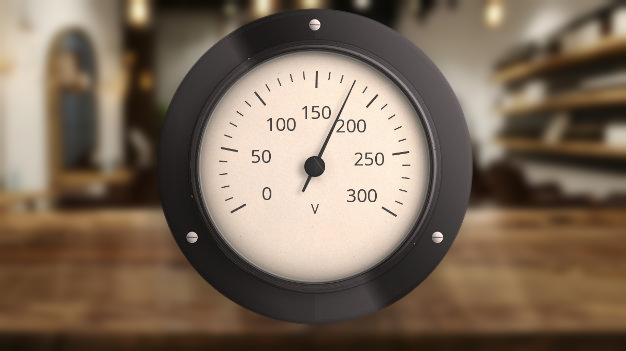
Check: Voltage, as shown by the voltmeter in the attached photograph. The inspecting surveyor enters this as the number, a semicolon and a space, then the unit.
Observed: 180; V
